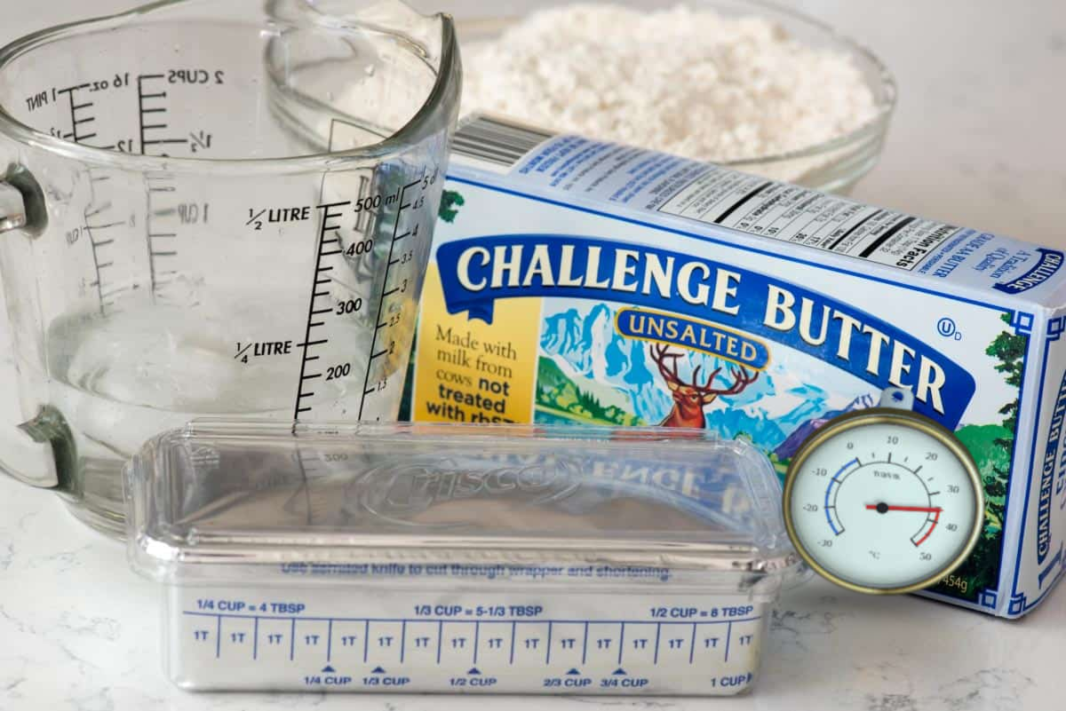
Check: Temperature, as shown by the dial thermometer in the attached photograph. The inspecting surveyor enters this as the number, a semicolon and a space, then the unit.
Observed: 35; °C
